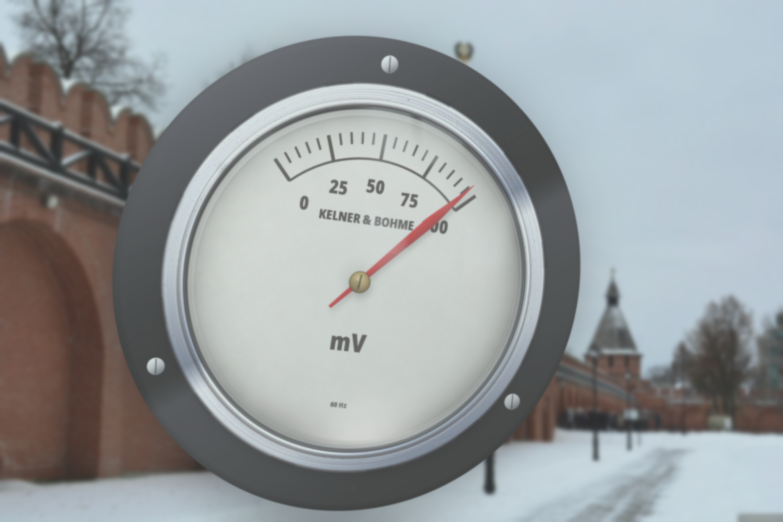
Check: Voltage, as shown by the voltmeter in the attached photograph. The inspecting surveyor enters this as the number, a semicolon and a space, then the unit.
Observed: 95; mV
